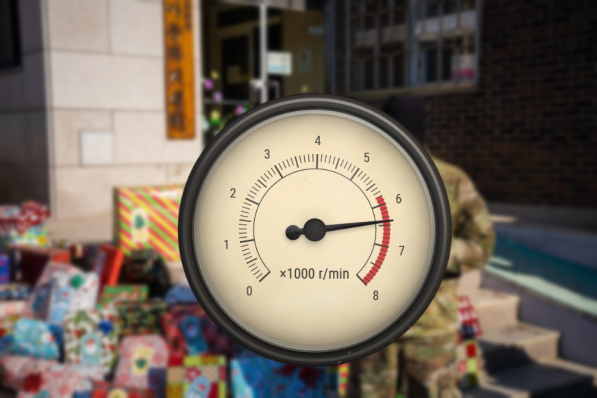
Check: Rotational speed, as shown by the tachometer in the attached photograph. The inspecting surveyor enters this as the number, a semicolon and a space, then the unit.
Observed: 6400; rpm
